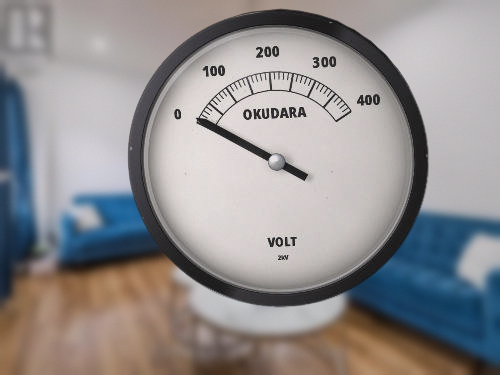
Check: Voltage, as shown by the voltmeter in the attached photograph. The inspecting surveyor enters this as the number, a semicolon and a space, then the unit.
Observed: 10; V
